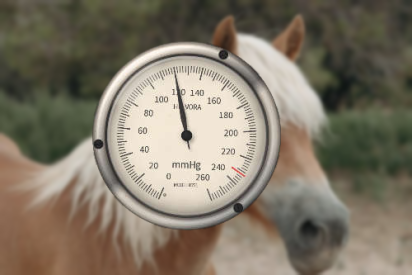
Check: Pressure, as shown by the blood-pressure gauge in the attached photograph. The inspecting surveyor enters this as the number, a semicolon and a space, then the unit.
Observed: 120; mmHg
